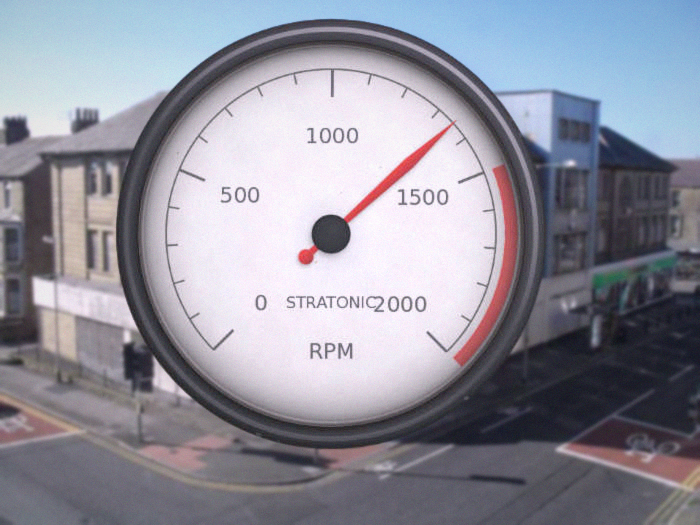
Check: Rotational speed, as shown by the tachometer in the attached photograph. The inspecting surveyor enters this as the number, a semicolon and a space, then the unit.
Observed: 1350; rpm
